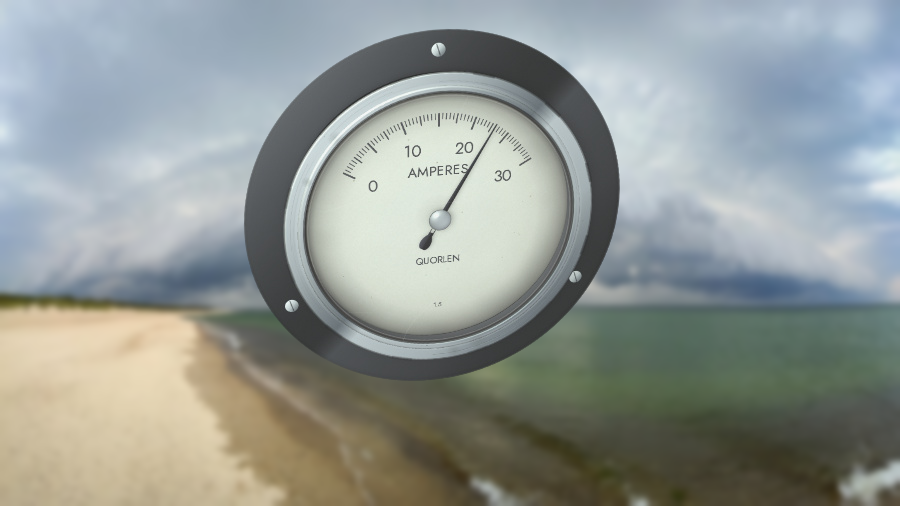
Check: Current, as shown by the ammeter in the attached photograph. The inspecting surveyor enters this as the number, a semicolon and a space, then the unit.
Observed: 22.5; A
